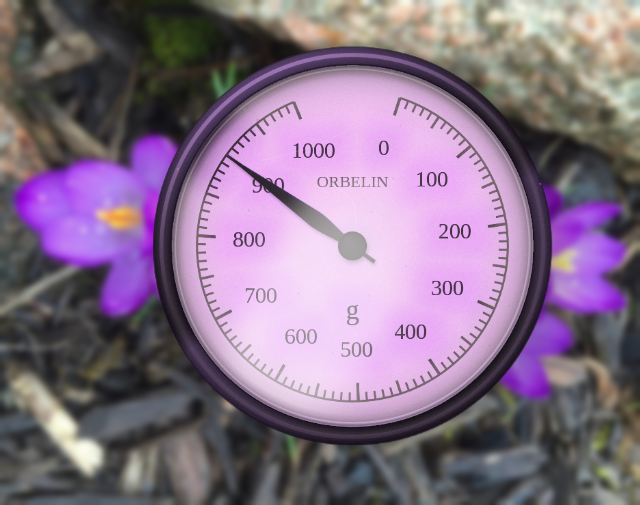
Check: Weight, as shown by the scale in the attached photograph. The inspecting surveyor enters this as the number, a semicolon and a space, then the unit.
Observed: 900; g
